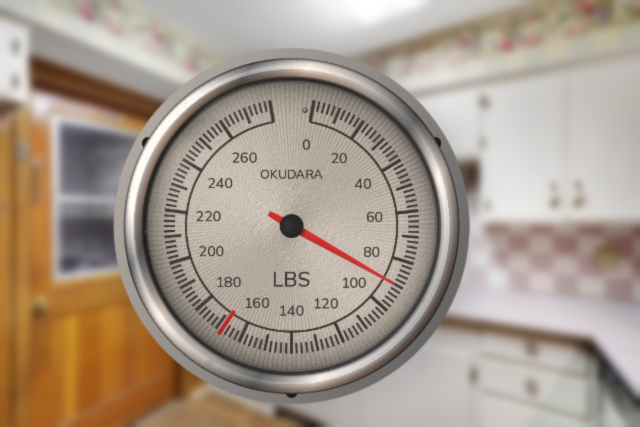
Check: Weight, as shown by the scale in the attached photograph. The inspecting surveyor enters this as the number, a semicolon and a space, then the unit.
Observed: 90; lb
